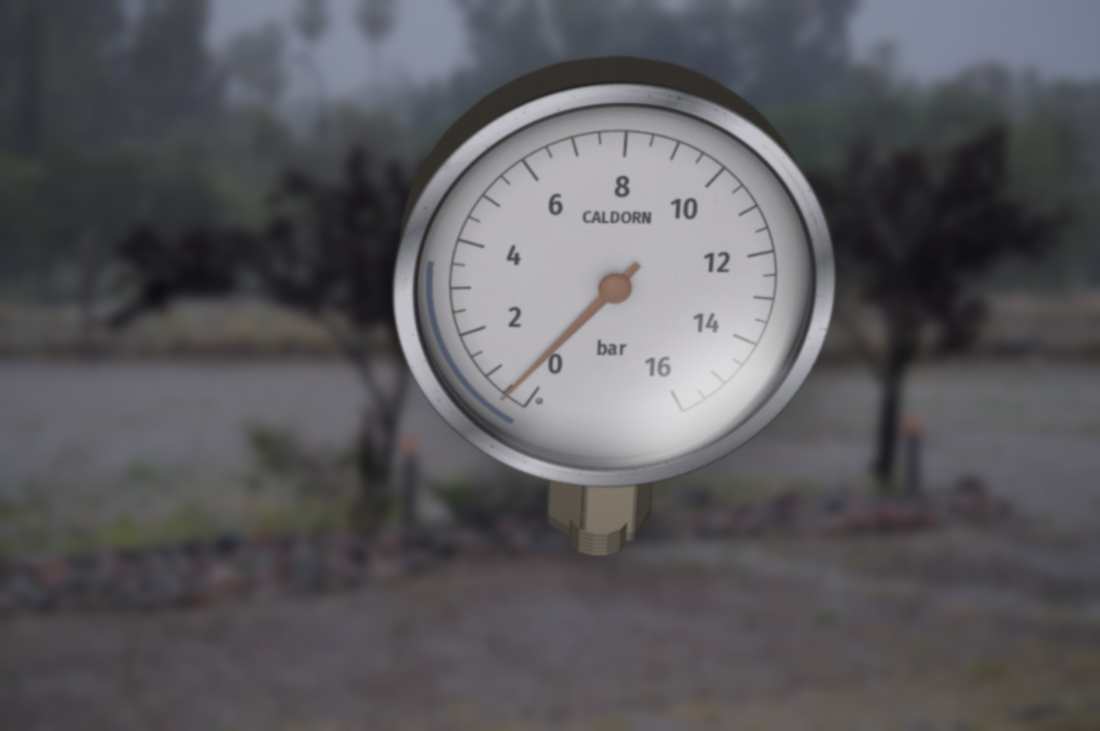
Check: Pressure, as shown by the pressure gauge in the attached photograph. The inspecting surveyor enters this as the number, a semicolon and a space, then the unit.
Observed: 0.5; bar
